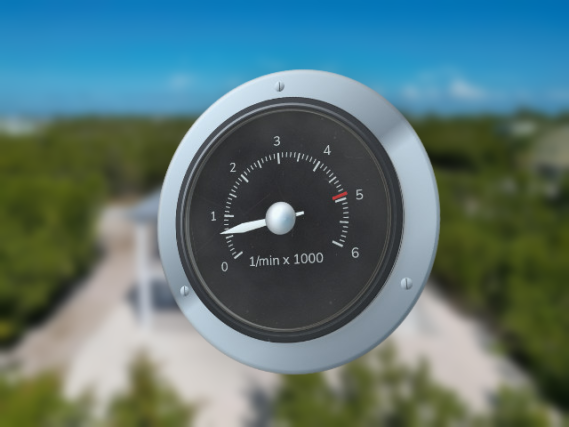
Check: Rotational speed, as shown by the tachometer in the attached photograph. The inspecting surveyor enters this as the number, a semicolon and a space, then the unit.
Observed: 600; rpm
